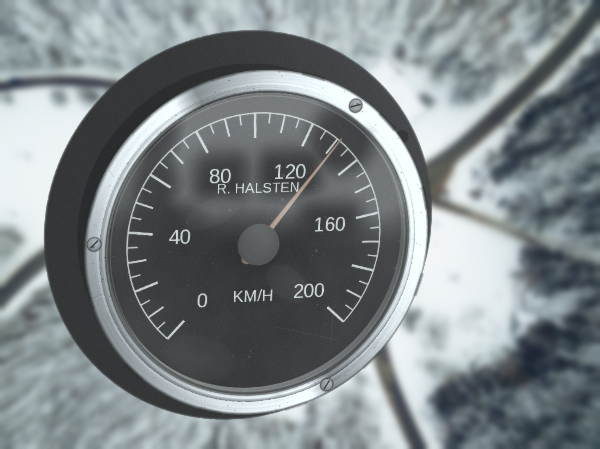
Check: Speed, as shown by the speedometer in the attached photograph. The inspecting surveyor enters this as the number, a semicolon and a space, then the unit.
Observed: 130; km/h
